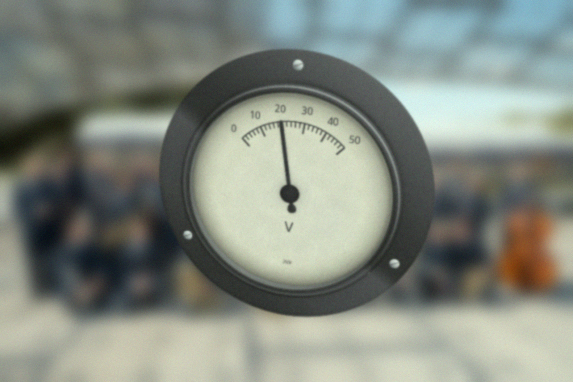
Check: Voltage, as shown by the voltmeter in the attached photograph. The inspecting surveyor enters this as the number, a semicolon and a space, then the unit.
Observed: 20; V
